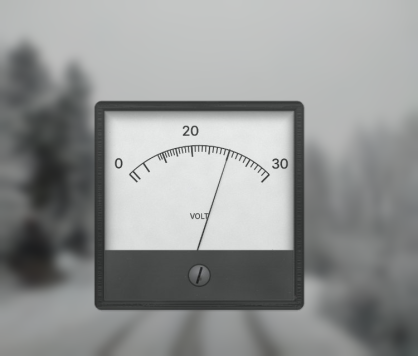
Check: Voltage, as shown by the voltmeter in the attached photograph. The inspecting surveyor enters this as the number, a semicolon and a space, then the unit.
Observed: 25; V
